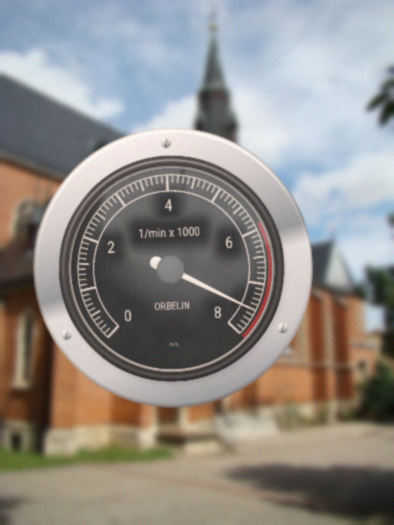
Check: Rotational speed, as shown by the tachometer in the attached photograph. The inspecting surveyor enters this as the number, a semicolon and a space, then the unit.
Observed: 7500; rpm
